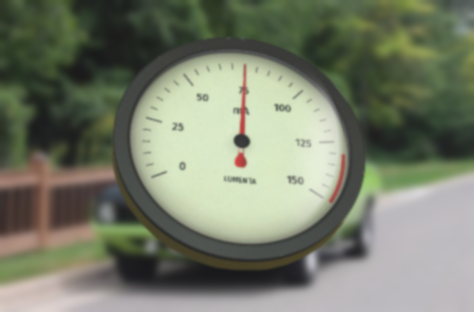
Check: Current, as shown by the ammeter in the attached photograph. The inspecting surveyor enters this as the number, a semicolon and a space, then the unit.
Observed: 75; mA
